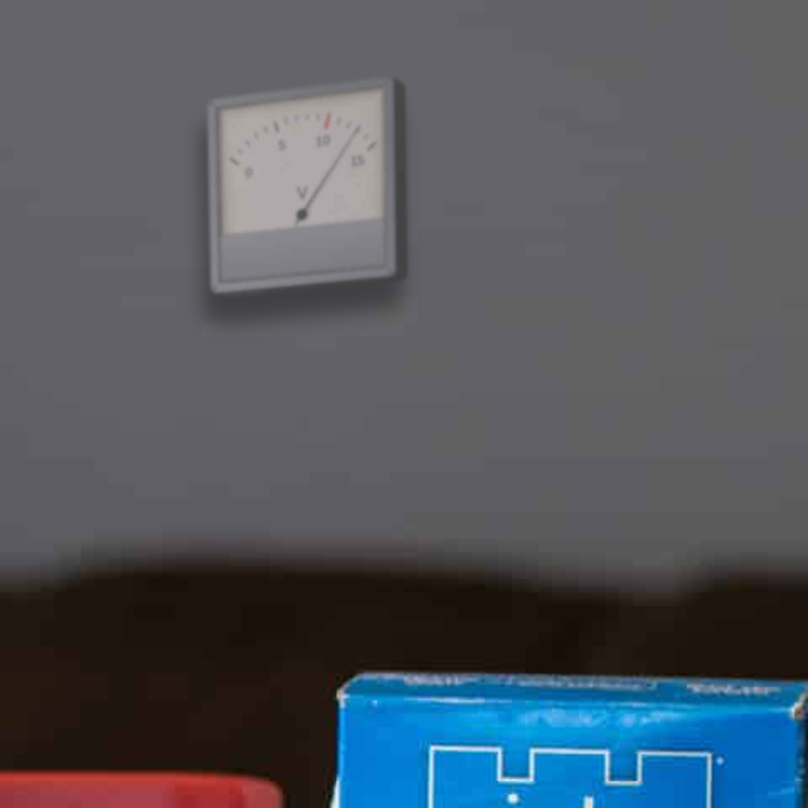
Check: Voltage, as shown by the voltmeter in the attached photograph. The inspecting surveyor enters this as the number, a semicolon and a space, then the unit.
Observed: 13; V
